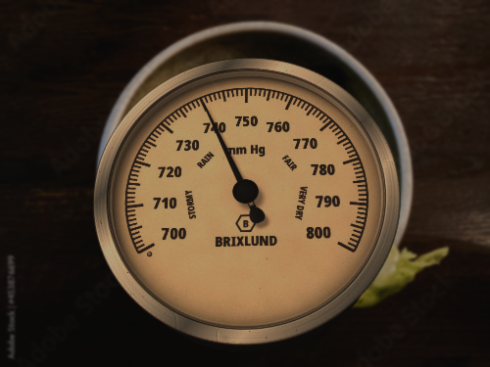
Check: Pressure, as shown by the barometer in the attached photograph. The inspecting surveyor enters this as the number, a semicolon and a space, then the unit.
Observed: 740; mmHg
